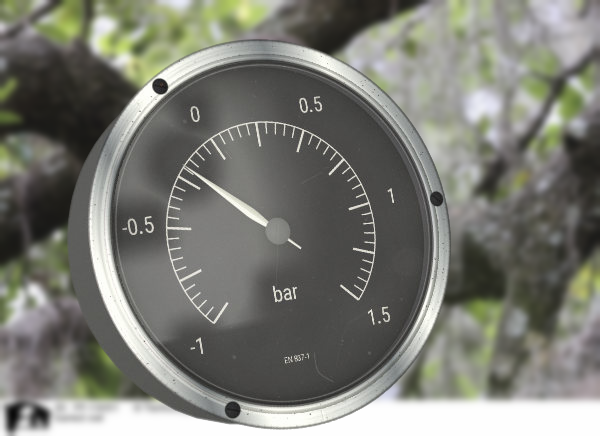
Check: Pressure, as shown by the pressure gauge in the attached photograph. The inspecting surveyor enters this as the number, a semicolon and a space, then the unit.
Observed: -0.2; bar
